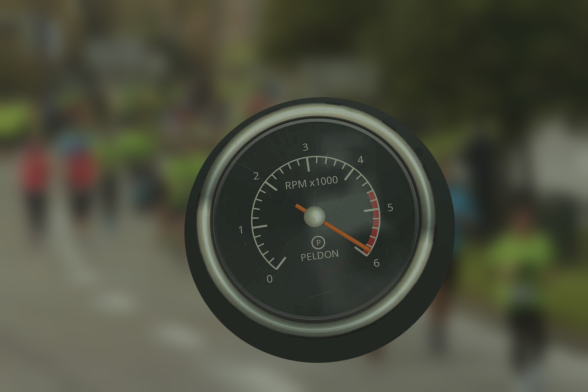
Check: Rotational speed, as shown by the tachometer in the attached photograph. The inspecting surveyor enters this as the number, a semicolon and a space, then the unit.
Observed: 5900; rpm
